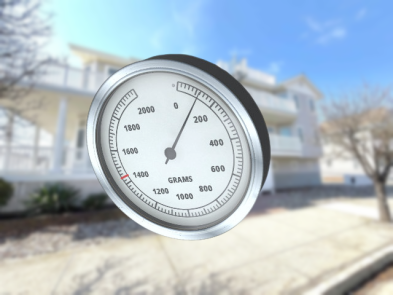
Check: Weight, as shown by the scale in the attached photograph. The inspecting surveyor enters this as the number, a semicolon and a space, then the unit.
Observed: 120; g
